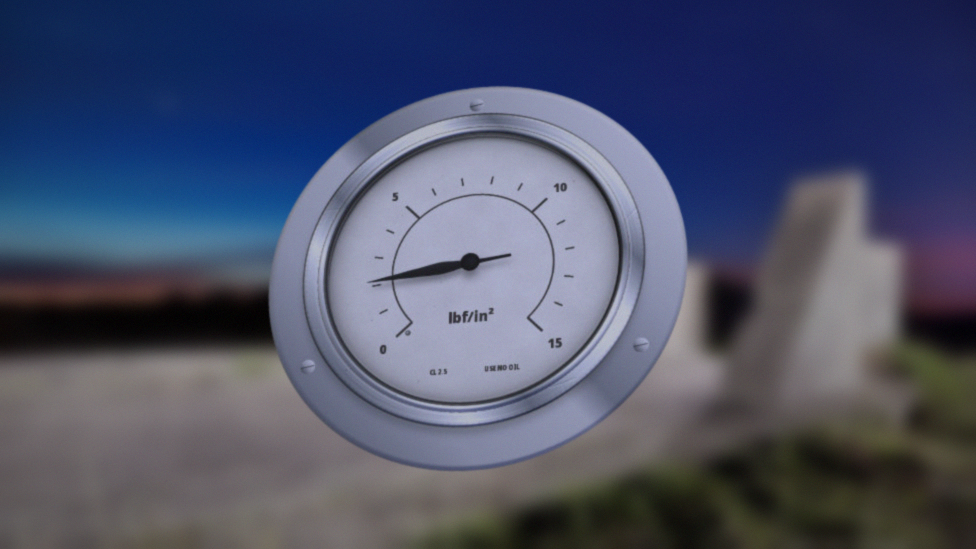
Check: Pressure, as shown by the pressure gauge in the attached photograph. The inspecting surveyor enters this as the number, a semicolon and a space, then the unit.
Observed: 2; psi
